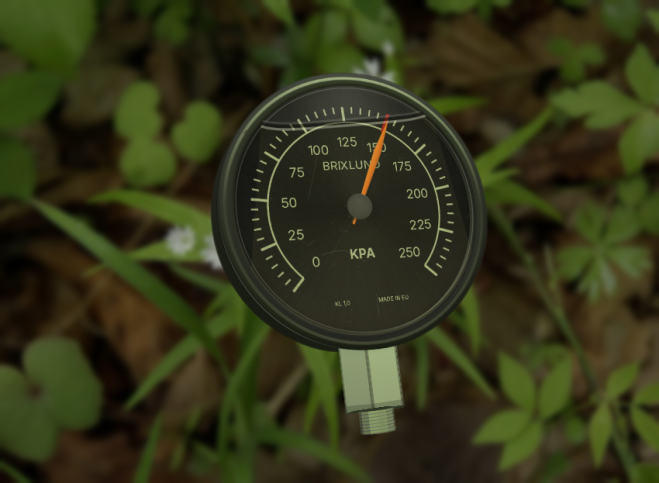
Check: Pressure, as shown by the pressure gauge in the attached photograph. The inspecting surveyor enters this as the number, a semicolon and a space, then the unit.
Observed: 150; kPa
